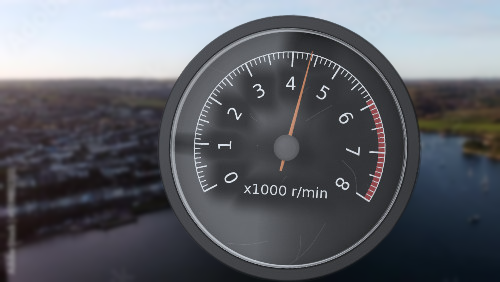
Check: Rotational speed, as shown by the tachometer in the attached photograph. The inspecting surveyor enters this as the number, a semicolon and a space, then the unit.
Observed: 4400; rpm
